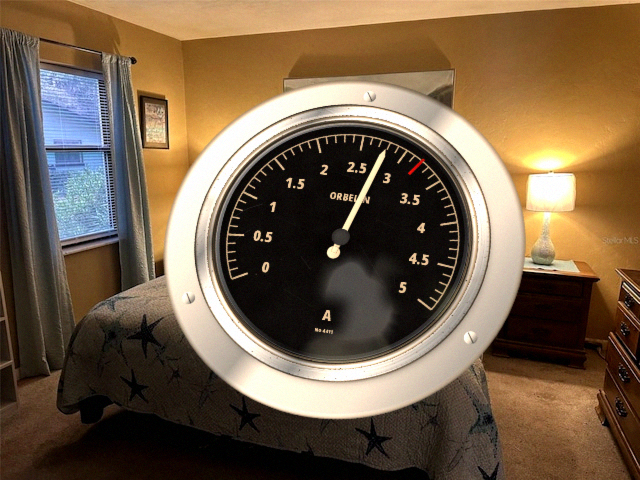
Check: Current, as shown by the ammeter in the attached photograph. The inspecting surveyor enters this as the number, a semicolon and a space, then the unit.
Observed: 2.8; A
